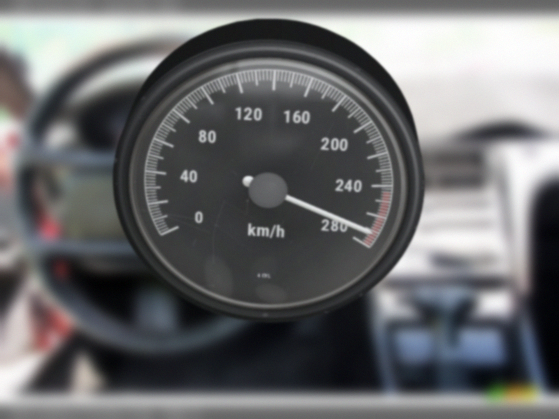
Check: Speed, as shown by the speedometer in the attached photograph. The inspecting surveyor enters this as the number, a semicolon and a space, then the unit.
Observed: 270; km/h
